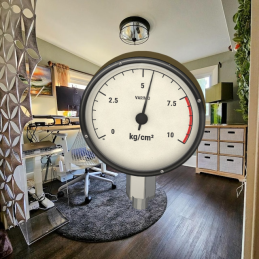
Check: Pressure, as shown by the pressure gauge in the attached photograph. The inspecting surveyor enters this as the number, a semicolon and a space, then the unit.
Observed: 5.5; kg/cm²
